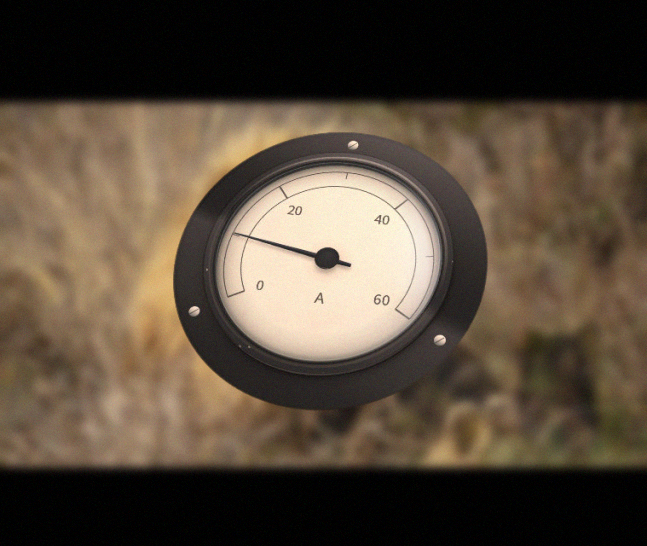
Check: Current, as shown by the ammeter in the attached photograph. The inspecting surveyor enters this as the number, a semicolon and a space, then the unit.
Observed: 10; A
